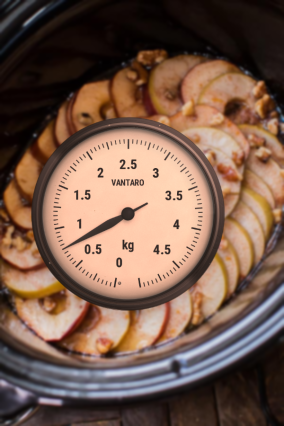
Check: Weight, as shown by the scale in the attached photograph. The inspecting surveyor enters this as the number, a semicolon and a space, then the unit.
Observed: 0.75; kg
